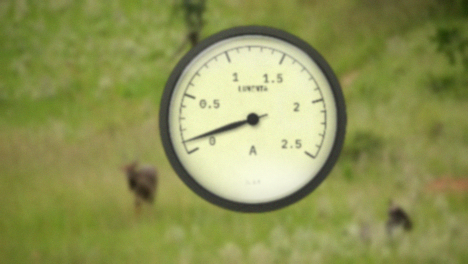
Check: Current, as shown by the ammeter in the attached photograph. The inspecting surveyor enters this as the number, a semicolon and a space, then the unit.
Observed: 0.1; A
